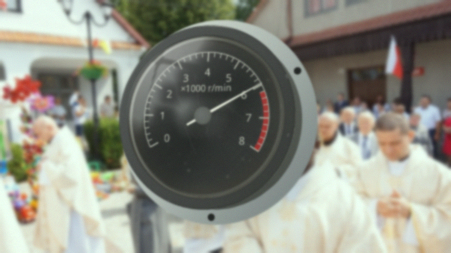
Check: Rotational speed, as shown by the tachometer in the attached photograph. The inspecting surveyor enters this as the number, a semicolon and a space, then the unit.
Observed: 6000; rpm
